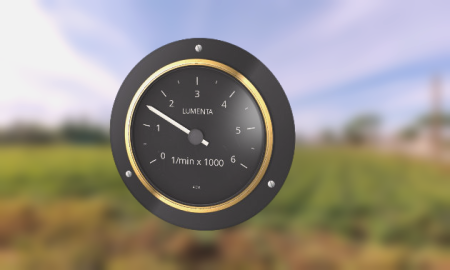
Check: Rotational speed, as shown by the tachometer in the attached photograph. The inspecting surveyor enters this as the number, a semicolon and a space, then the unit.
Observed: 1500; rpm
